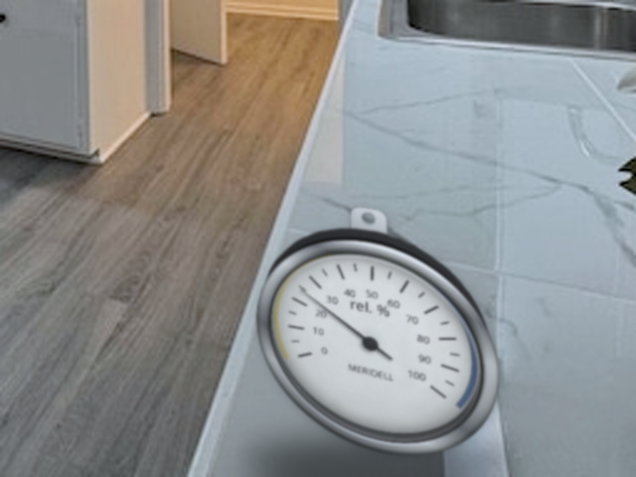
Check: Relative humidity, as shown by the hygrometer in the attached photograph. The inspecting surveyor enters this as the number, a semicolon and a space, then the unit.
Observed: 25; %
